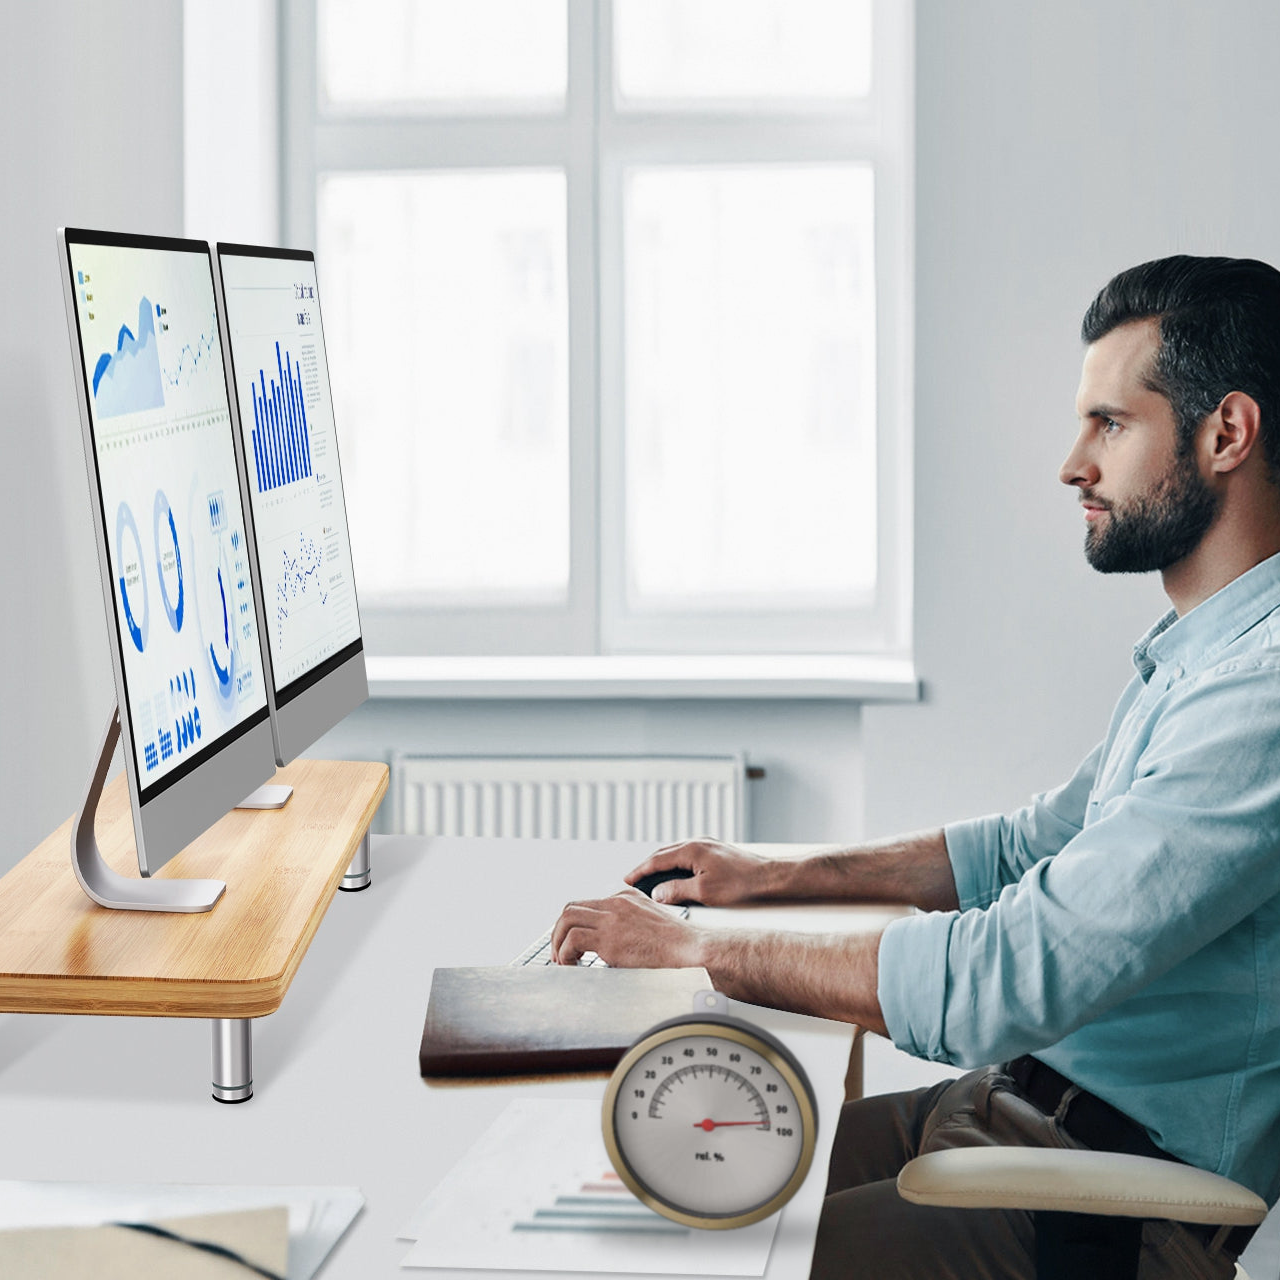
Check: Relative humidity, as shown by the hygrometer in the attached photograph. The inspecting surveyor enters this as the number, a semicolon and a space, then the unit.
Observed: 95; %
